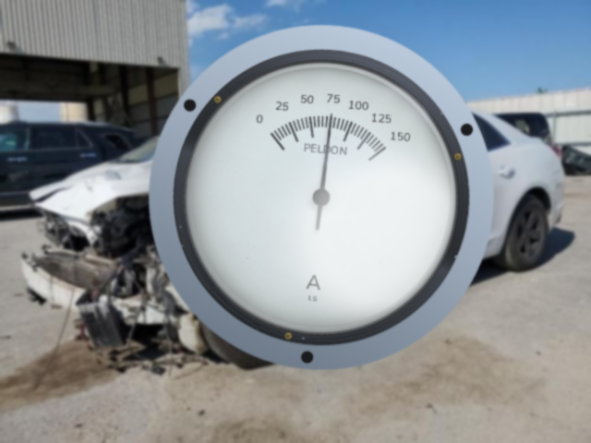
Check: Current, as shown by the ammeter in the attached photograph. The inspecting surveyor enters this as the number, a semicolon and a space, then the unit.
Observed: 75; A
